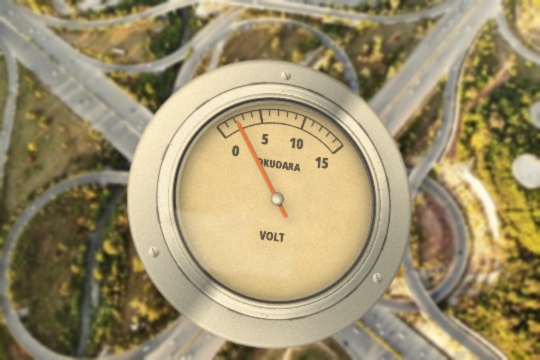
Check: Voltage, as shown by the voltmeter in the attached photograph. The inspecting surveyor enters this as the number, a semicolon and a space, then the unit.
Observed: 2; V
